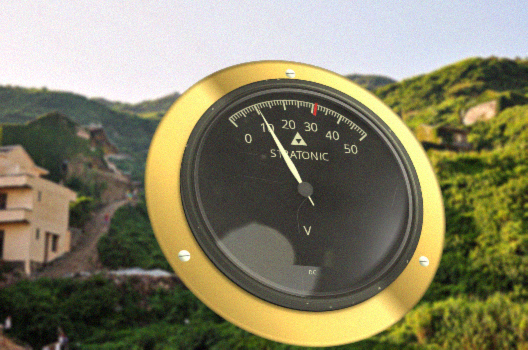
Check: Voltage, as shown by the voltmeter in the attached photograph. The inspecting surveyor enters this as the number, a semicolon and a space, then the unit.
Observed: 10; V
